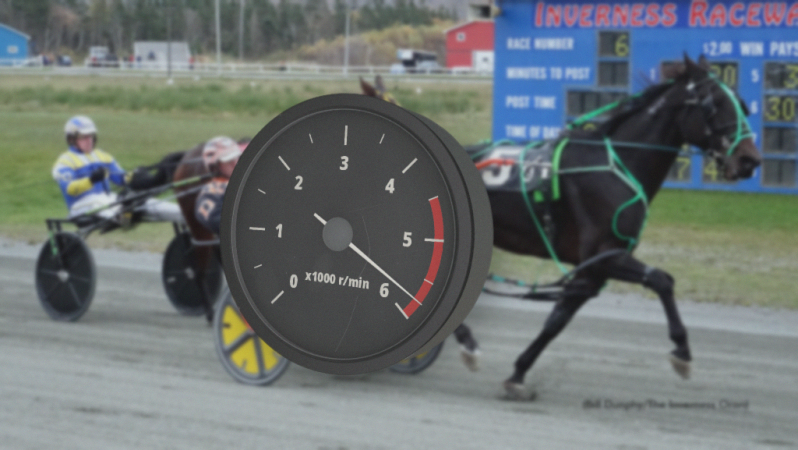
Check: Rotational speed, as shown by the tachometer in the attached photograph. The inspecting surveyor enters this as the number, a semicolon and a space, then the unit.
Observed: 5750; rpm
